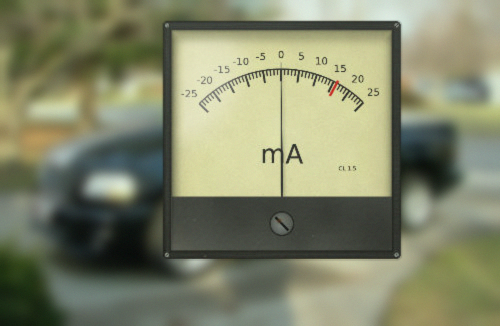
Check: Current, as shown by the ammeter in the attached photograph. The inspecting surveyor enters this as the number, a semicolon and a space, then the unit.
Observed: 0; mA
